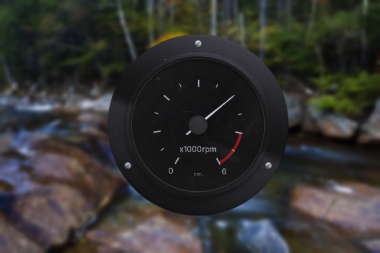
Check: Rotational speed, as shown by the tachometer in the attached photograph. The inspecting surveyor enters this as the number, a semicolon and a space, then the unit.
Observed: 4000; rpm
